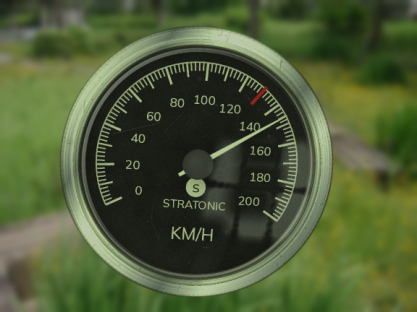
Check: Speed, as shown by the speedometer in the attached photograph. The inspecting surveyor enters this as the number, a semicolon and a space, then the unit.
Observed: 146; km/h
